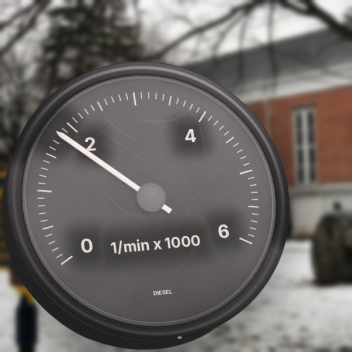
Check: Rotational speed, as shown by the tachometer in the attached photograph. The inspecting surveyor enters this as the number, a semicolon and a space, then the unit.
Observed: 1800; rpm
